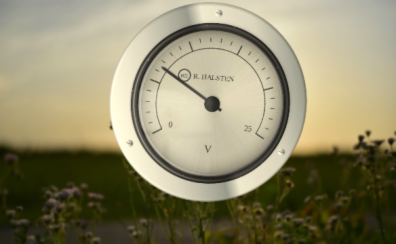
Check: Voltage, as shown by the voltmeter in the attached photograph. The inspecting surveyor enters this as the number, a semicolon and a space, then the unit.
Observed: 6.5; V
